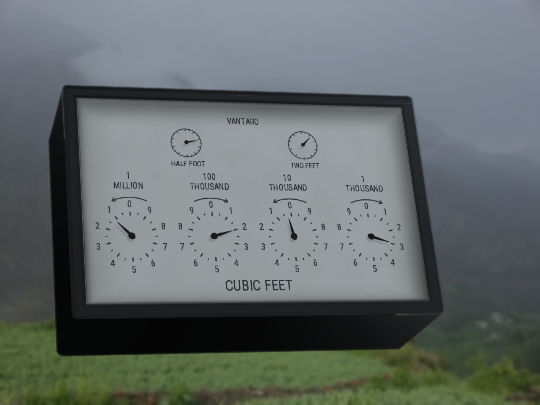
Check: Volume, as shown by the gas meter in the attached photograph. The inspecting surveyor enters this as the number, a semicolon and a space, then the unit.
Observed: 120300; ft³
